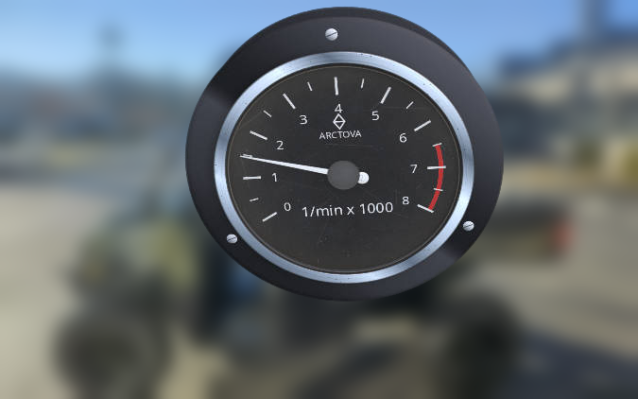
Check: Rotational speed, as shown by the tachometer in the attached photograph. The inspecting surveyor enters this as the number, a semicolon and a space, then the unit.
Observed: 1500; rpm
